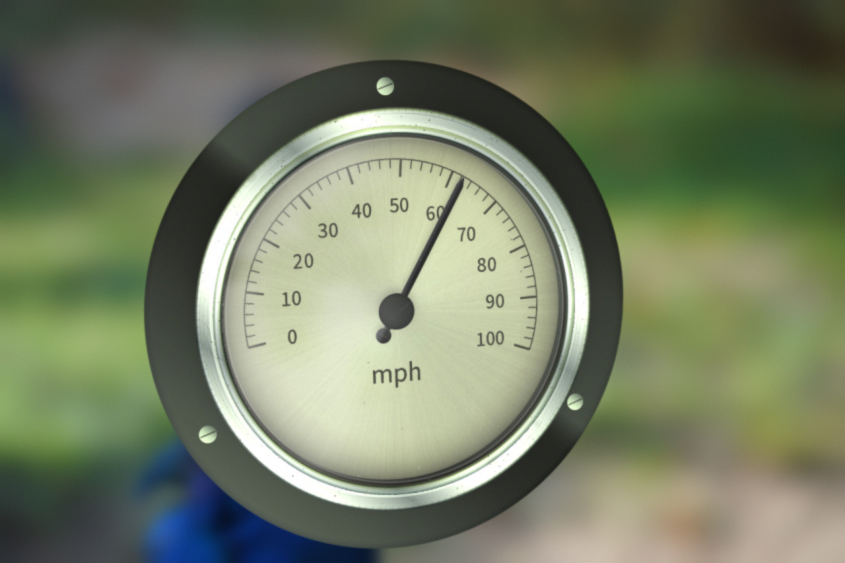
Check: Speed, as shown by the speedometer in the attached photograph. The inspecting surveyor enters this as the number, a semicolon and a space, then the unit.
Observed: 62; mph
